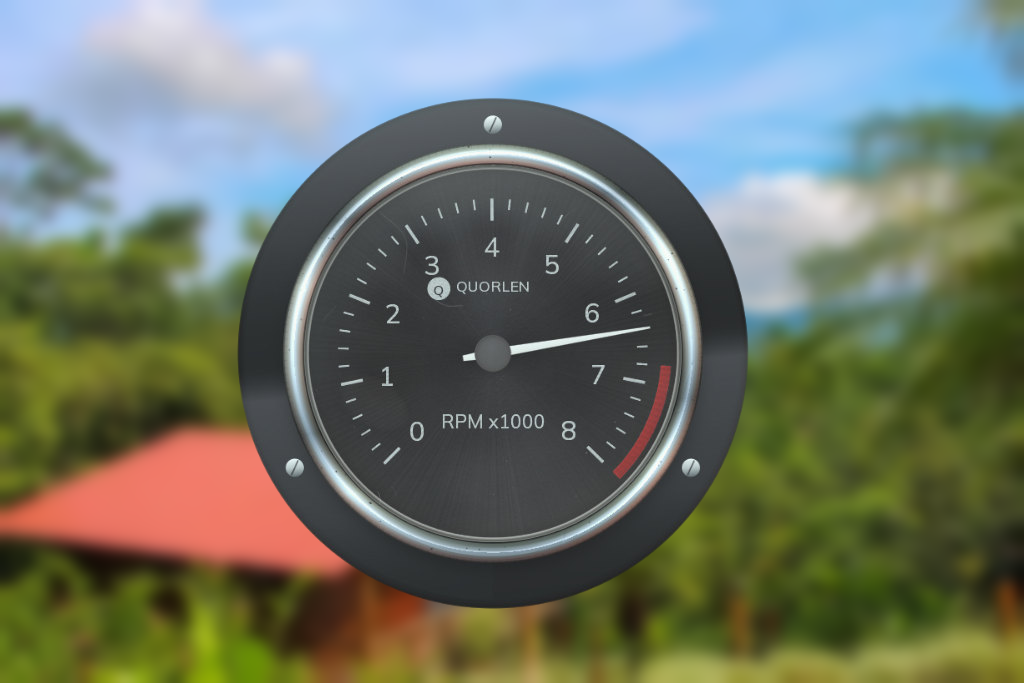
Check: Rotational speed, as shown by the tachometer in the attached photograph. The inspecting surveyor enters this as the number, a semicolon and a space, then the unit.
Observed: 6400; rpm
